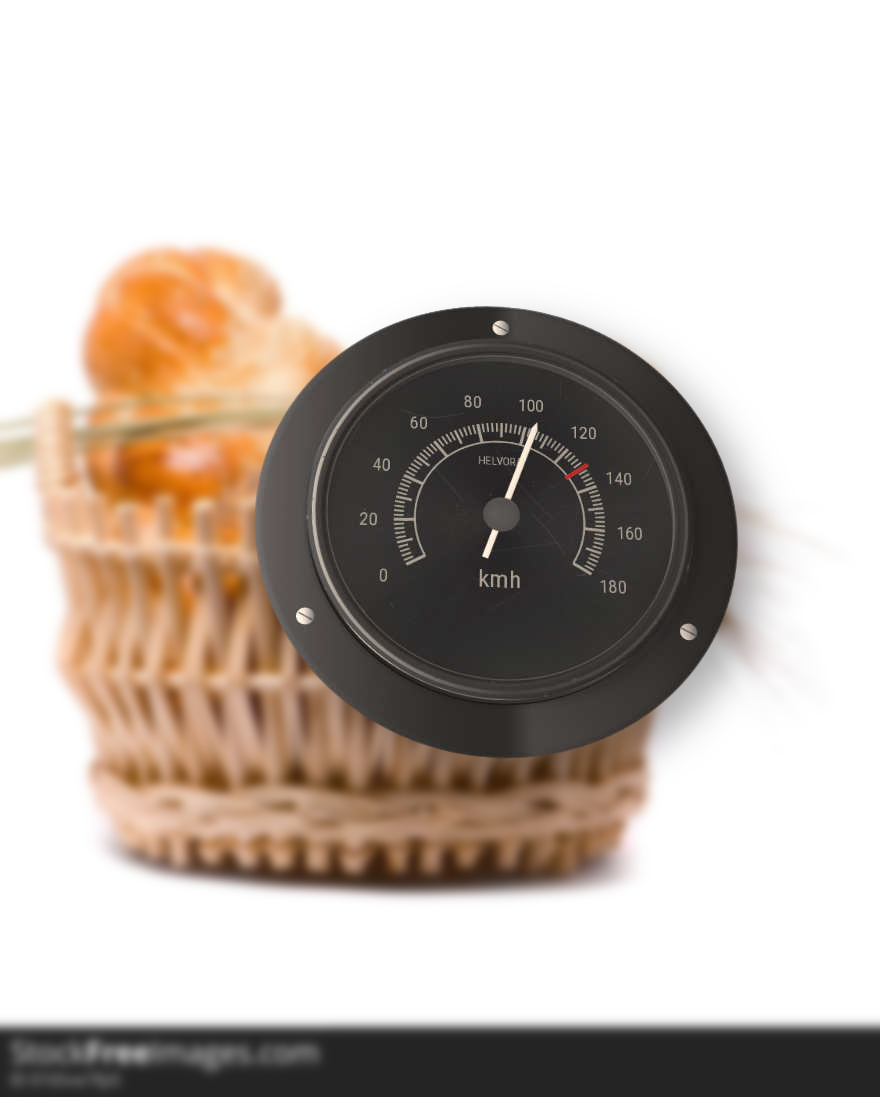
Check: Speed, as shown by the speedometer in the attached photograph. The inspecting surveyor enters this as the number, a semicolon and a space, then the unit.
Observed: 104; km/h
